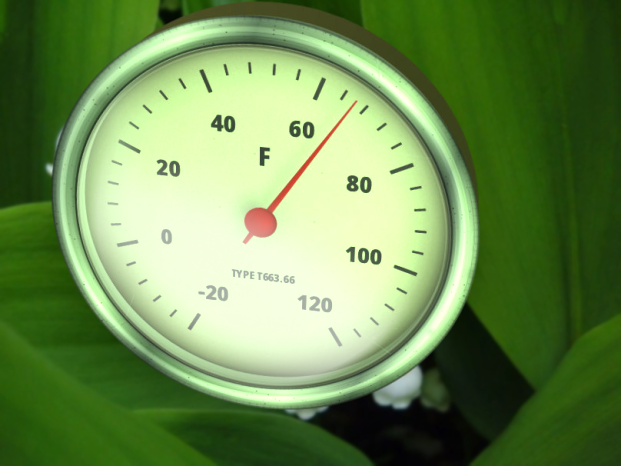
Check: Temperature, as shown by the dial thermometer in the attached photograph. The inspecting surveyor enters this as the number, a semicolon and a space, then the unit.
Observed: 66; °F
